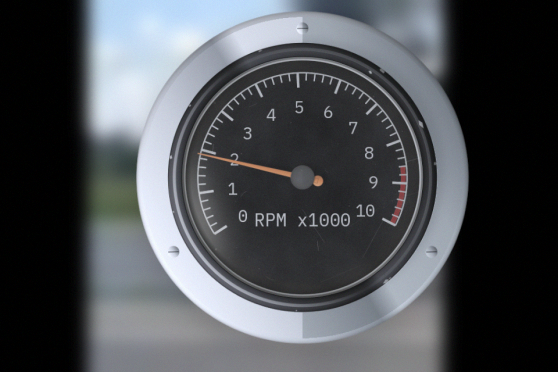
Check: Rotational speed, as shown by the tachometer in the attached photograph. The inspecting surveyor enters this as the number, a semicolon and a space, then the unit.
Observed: 1900; rpm
